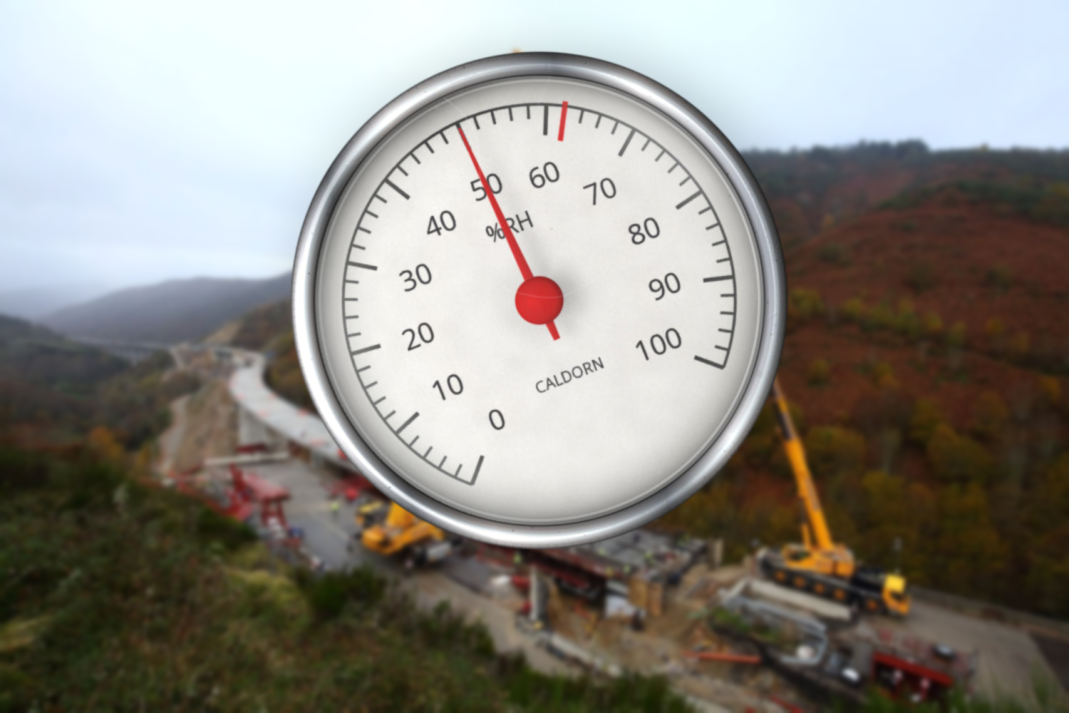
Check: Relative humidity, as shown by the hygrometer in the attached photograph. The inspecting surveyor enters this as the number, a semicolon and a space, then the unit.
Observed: 50; %
